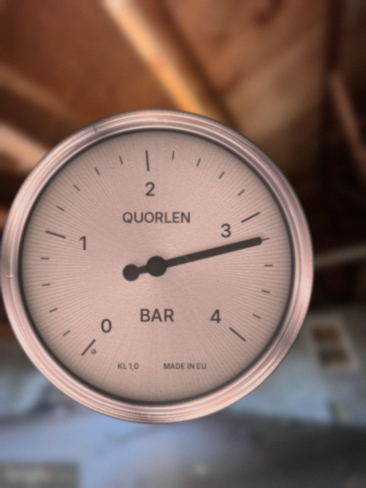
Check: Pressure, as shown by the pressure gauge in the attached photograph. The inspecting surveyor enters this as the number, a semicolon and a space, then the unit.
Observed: 3.2; bar
